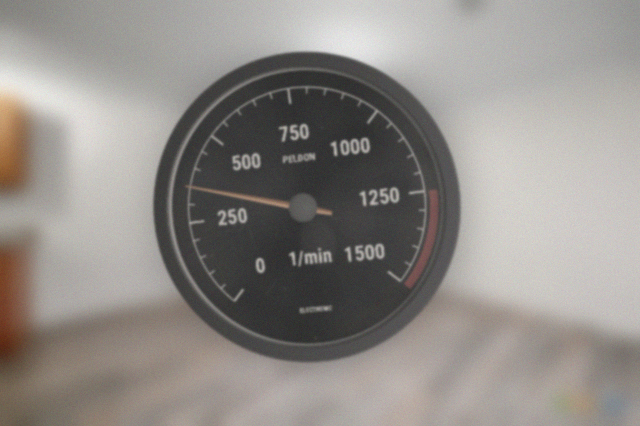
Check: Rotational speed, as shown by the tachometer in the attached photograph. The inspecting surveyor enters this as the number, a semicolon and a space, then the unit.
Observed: 350; rpm
